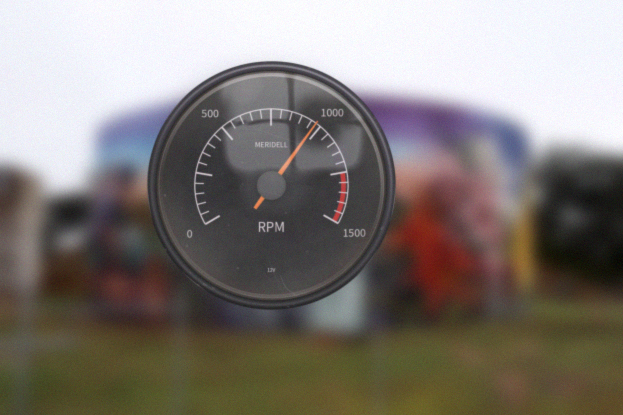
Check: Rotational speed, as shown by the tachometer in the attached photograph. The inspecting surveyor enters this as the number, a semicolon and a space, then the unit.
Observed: 975; rpm
